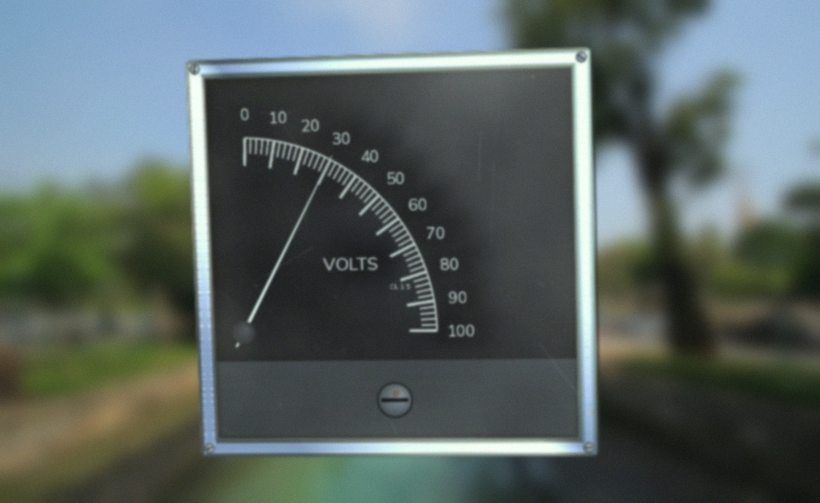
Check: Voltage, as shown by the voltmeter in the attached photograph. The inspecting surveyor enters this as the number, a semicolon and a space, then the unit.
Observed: 30; V
